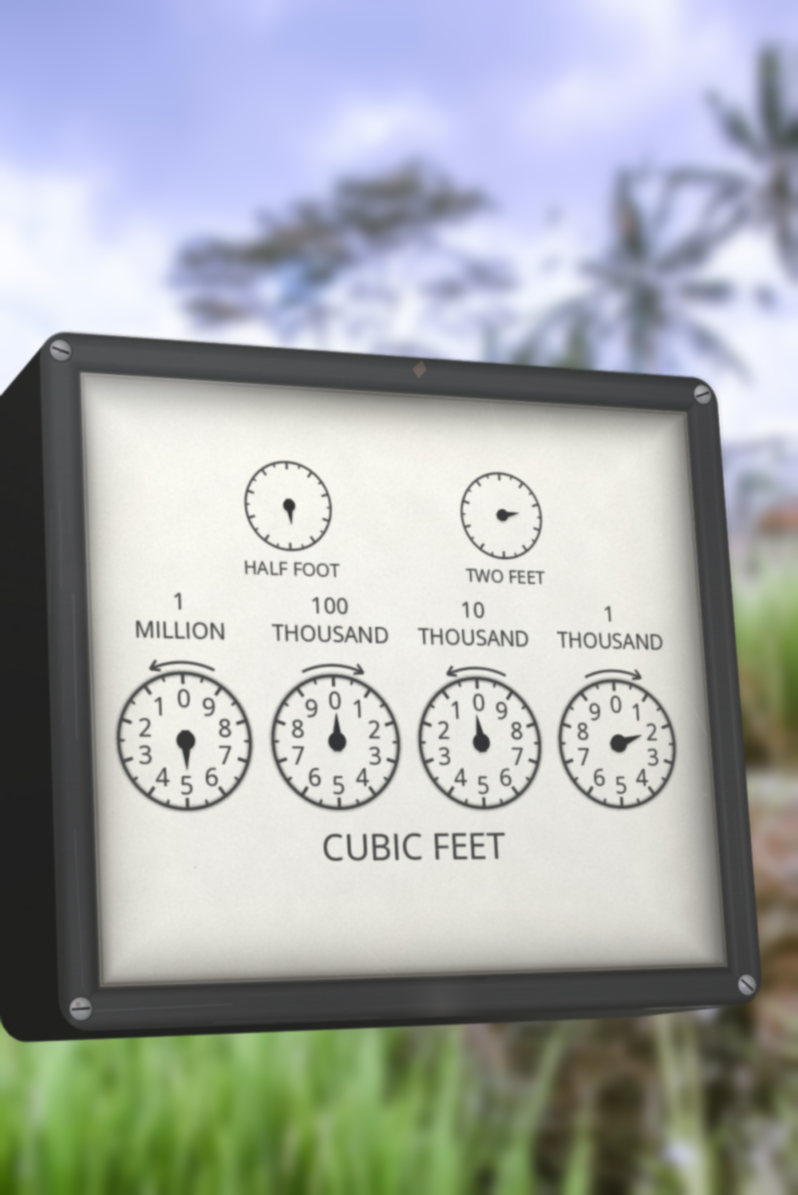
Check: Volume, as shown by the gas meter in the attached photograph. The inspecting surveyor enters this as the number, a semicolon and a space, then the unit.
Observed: 500200; ft³
